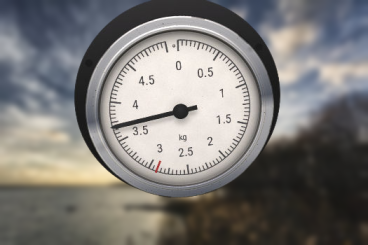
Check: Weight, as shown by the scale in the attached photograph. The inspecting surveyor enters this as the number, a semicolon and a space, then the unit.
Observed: 3.7; kg
